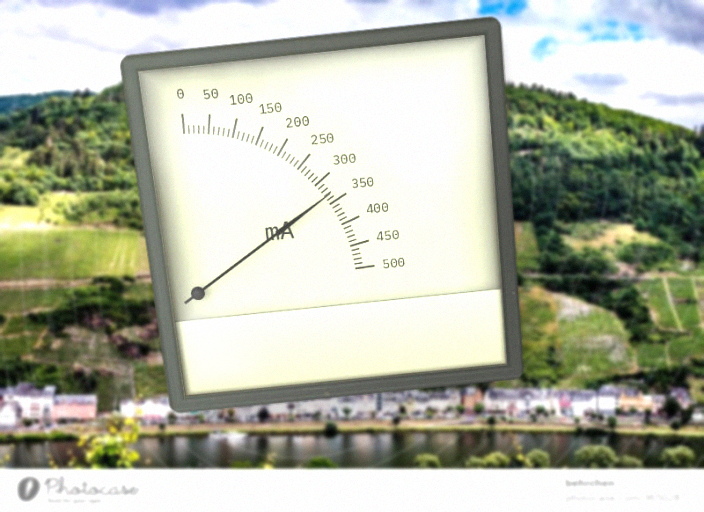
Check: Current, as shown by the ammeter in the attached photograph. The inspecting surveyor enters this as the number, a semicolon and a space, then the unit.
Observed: 330; mA
